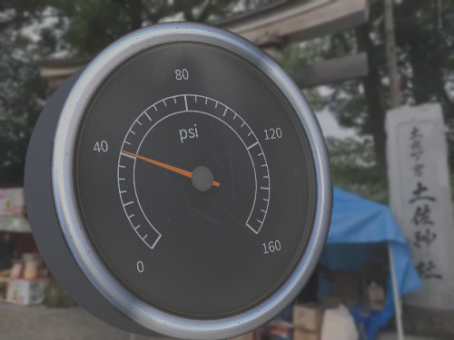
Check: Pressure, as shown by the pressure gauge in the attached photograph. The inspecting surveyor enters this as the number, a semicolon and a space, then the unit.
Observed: 40; psi
